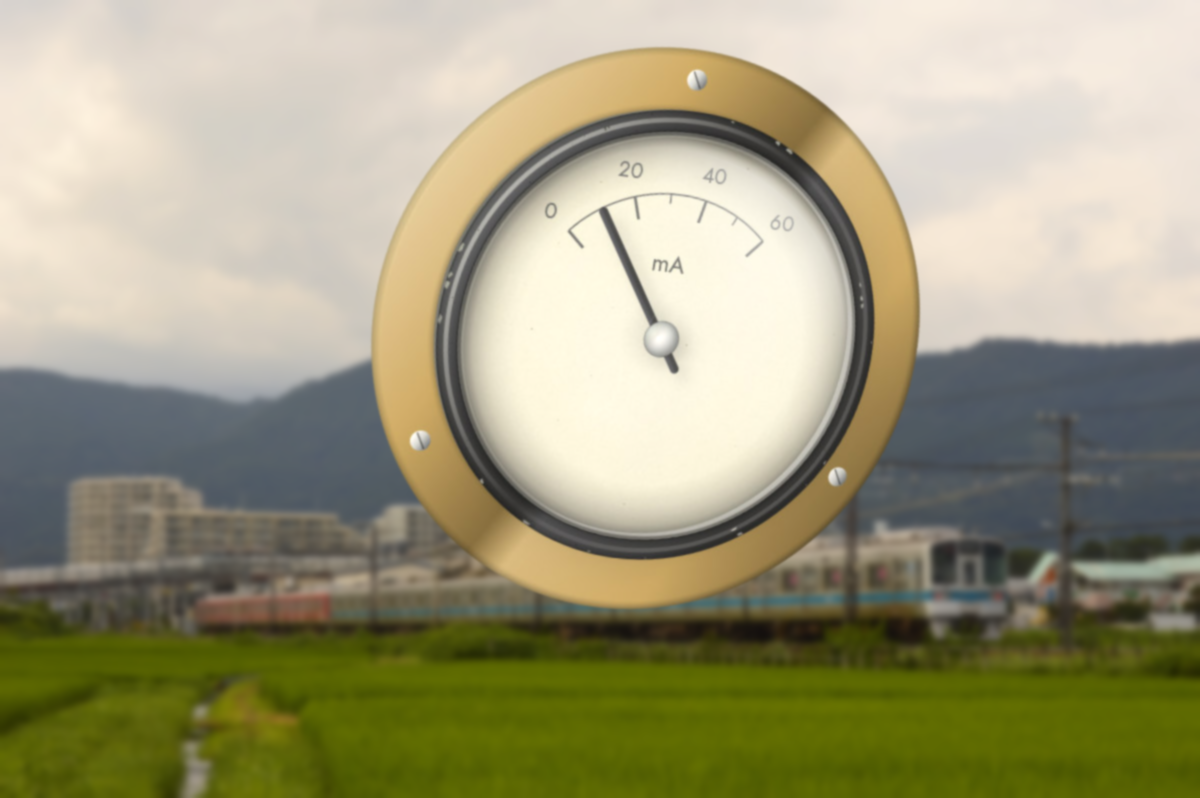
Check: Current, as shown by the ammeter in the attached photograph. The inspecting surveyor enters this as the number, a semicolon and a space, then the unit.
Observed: 10; mA
